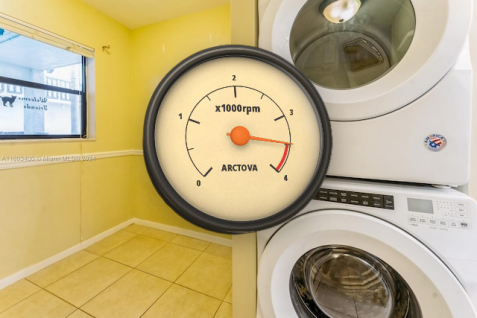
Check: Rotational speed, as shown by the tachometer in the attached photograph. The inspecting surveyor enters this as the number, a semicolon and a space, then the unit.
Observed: 3500; rpm
